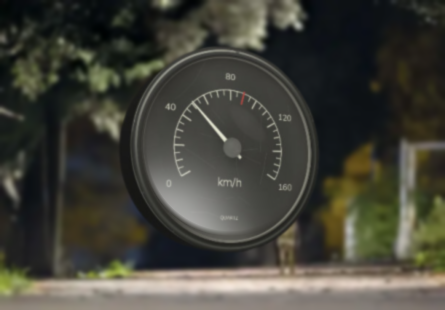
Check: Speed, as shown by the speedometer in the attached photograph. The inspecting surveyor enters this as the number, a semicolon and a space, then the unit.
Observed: 50; km/h
